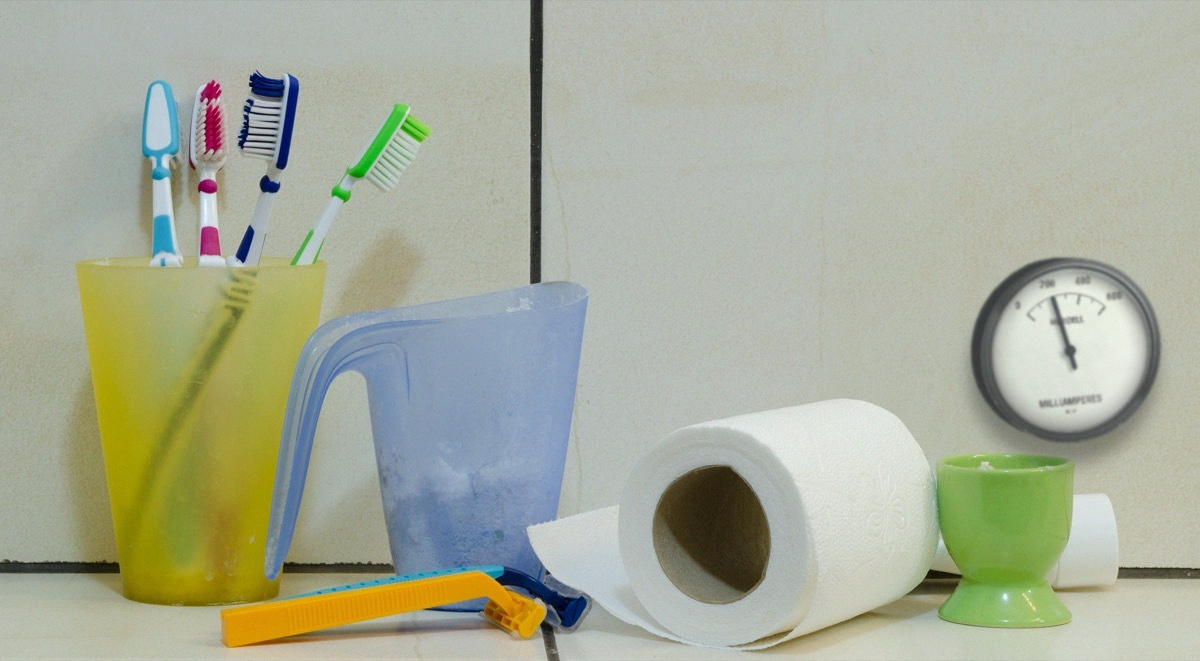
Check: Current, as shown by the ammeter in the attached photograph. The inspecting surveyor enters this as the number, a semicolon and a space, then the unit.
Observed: 200; mA
